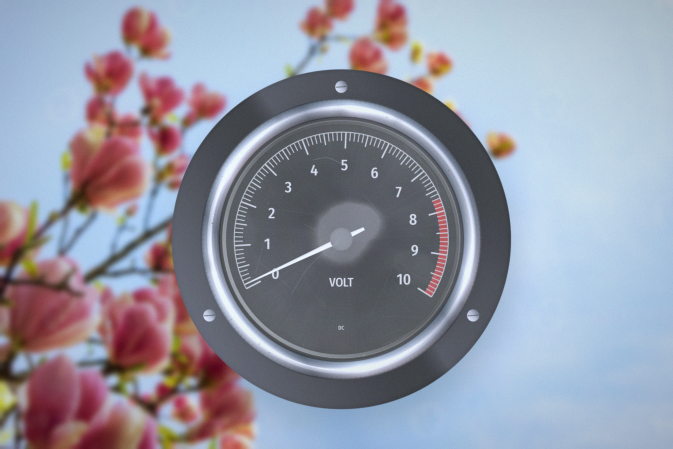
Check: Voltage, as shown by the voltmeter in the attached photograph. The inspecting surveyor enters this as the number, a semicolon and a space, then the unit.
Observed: 0.1; V
